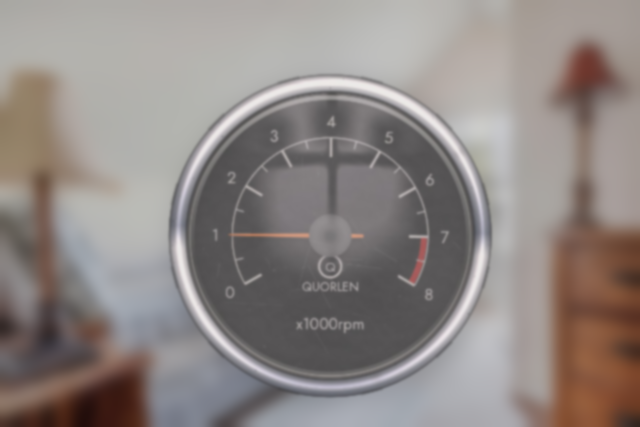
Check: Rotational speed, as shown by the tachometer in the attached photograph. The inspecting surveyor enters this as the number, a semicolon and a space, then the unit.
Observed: 1000; rpm
